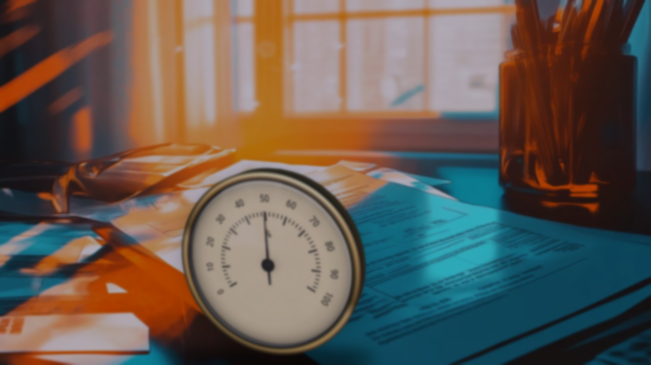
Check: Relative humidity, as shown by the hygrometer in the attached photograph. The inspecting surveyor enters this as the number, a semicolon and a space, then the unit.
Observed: 50; %
